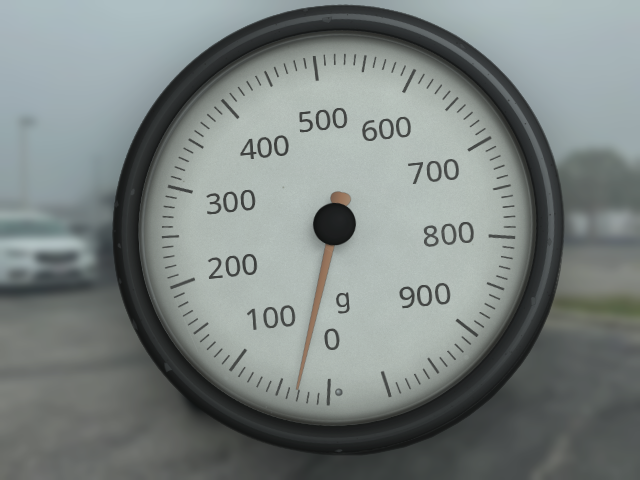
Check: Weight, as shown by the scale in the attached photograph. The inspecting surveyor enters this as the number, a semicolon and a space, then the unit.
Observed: 30; g
